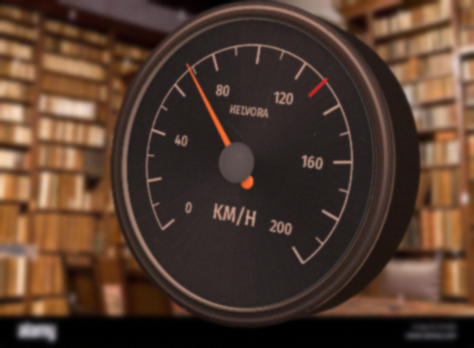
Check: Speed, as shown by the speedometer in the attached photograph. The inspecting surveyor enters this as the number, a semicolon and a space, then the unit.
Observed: 70; km/h
